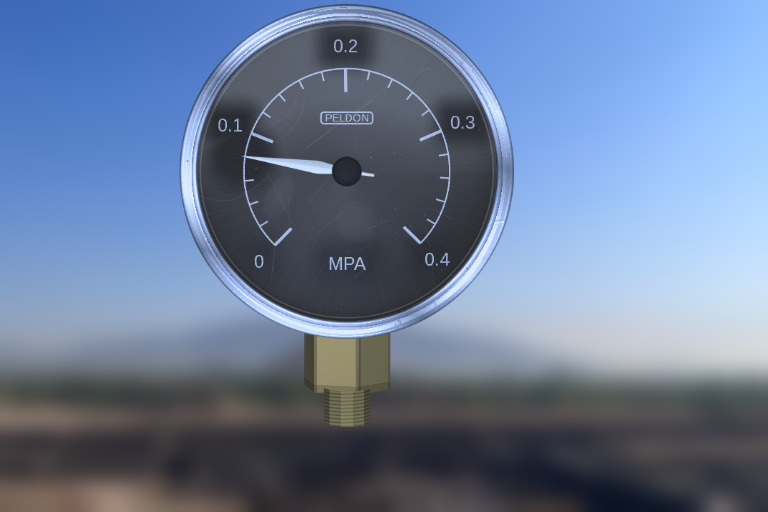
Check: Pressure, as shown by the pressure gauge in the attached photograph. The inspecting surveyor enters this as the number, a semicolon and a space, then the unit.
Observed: 0.08; MPa
